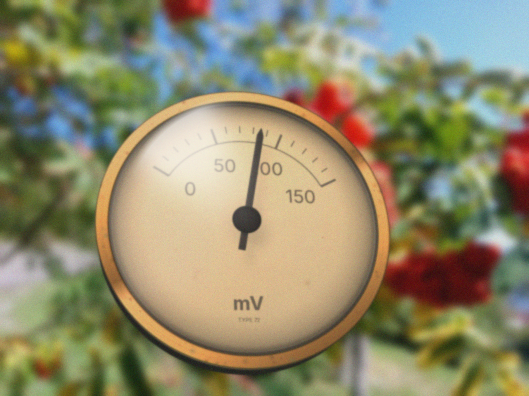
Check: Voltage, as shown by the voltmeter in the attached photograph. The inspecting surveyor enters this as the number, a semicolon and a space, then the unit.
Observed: 85; mV
